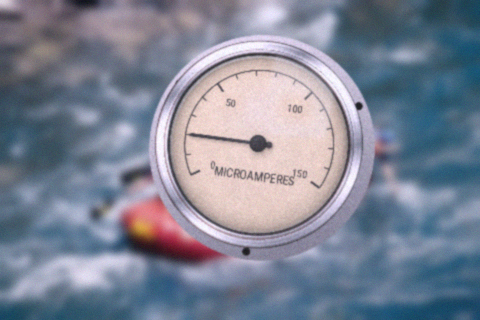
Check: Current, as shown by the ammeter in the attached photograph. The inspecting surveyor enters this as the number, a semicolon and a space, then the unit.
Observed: 20; µA
